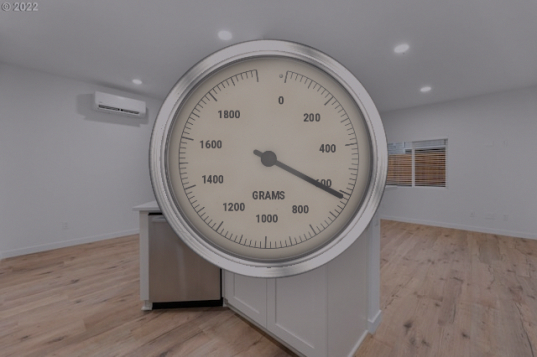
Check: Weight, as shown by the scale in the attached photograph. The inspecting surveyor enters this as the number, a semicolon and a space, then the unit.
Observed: 620; g
